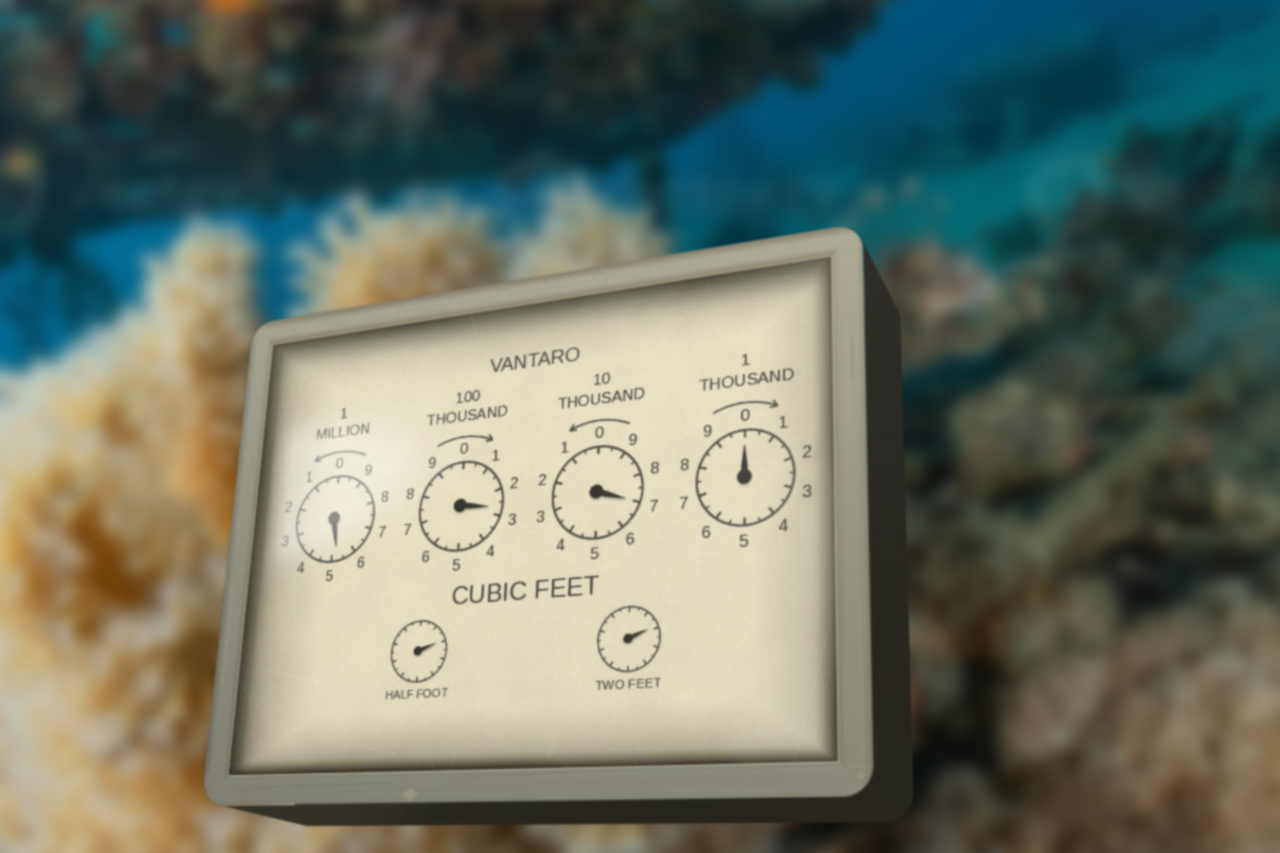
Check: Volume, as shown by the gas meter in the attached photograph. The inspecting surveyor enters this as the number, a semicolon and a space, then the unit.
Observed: 527000; ft³
